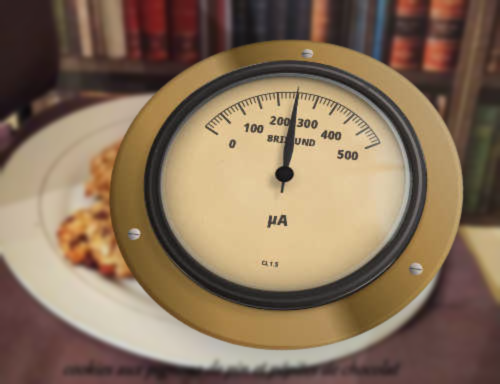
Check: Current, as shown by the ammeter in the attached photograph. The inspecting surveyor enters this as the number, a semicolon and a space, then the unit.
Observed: 250; µA
